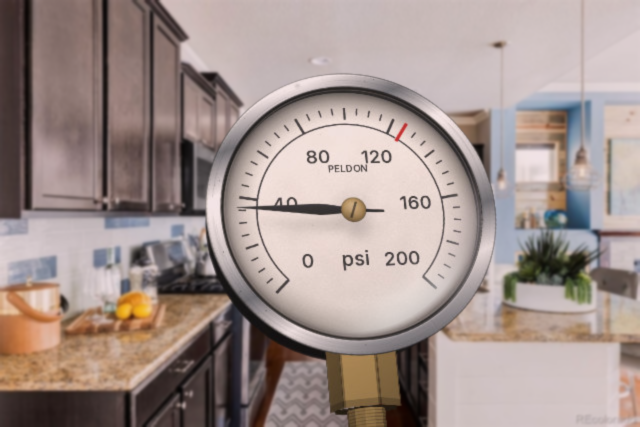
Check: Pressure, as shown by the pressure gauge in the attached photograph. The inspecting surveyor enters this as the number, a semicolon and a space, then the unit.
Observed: 35; psi
